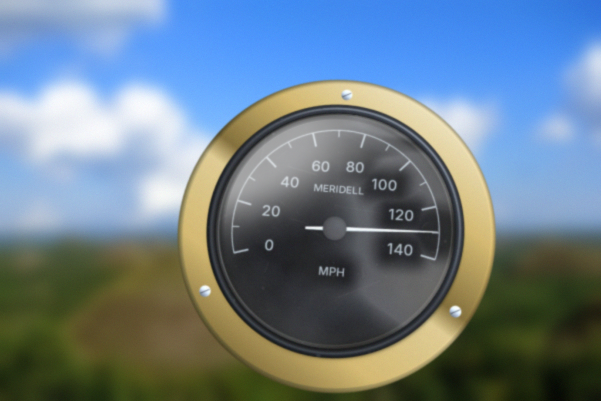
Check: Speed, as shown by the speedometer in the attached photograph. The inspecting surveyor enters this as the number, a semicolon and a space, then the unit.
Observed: 130; mph
